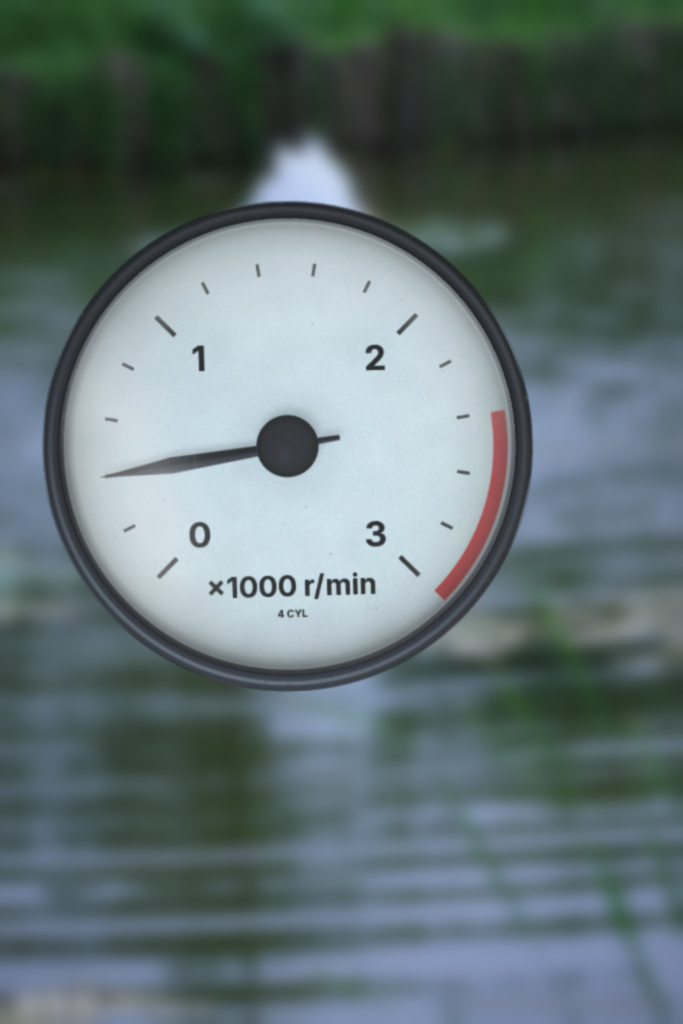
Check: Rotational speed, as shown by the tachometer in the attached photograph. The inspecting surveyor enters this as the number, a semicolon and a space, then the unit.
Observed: 400; rpm
